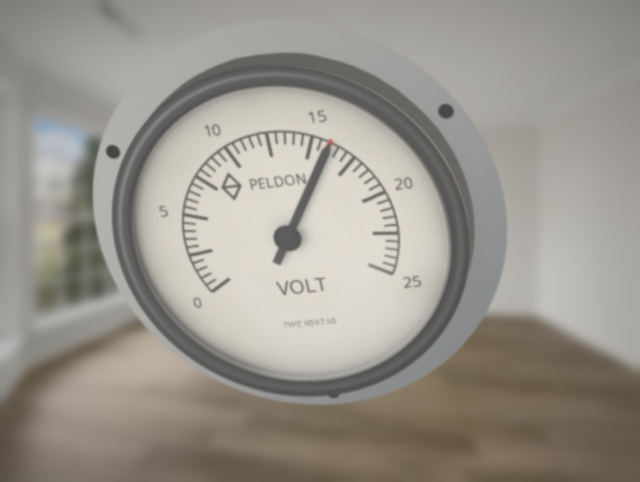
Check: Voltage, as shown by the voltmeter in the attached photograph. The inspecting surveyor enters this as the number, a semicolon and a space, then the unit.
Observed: 16; V
